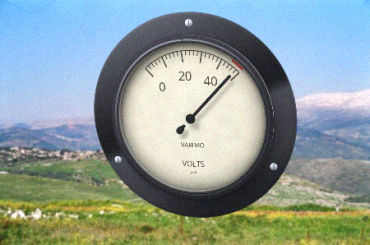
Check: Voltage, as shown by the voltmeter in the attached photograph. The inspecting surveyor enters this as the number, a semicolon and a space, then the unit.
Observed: 48; V
